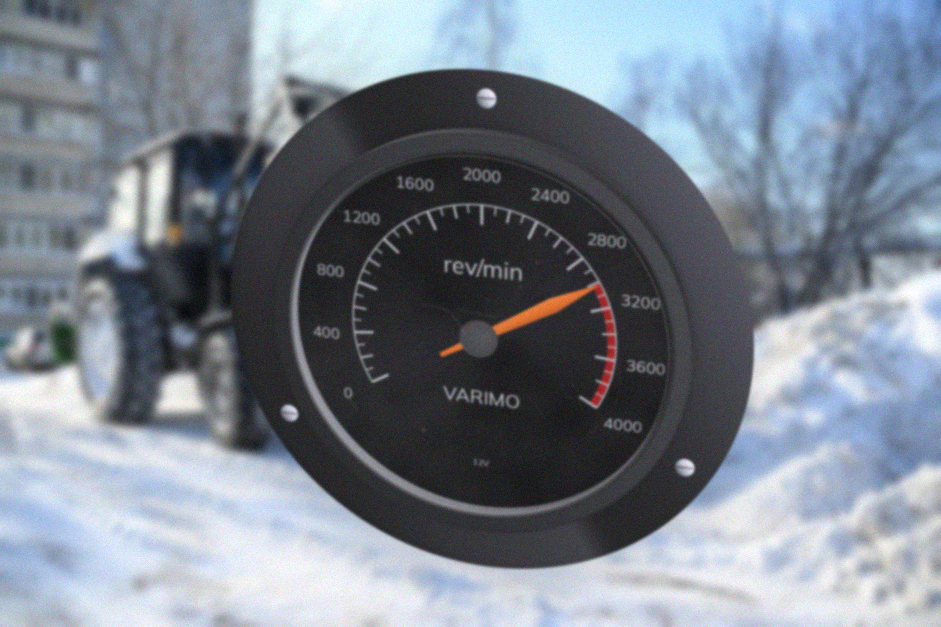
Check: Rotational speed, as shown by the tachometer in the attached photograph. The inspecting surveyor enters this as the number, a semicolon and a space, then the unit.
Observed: 3000; rpm
